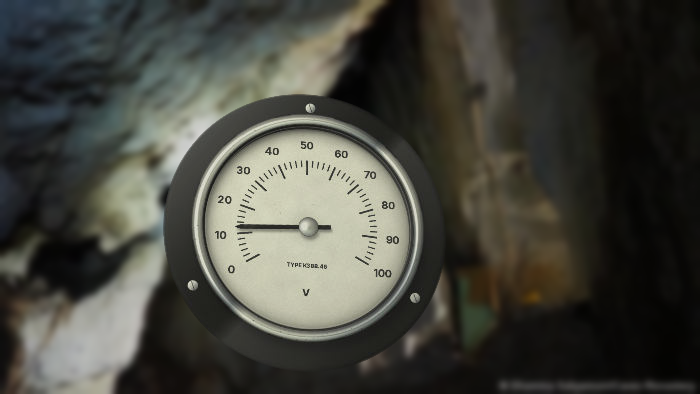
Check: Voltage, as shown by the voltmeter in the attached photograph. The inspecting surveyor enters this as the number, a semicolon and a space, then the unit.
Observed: 12; V
